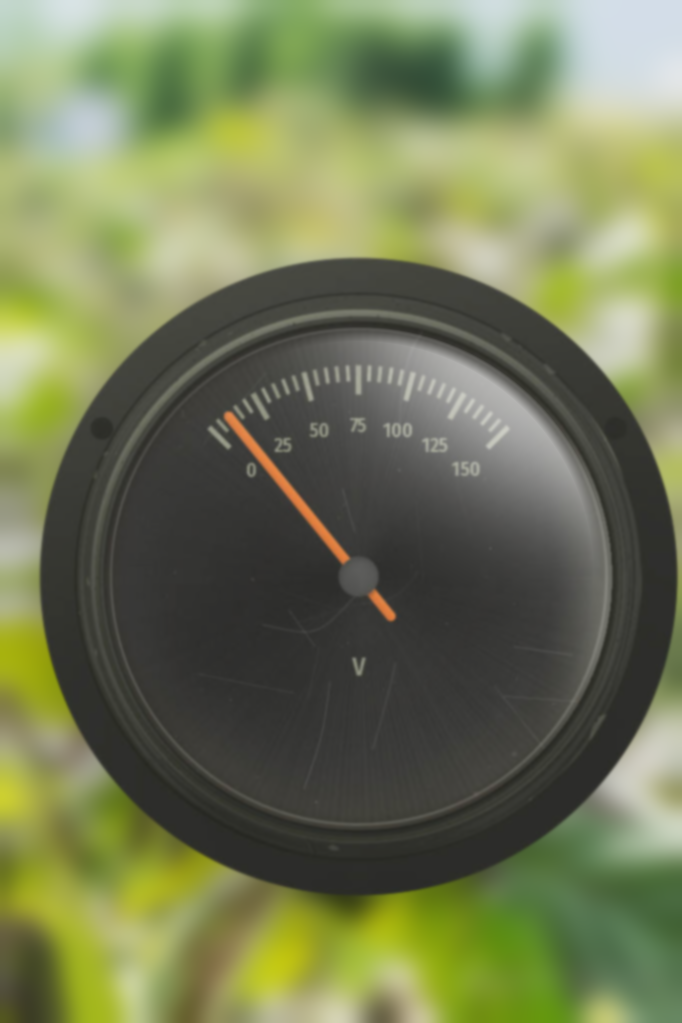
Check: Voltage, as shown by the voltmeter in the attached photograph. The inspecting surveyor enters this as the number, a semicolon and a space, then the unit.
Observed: 10; V
